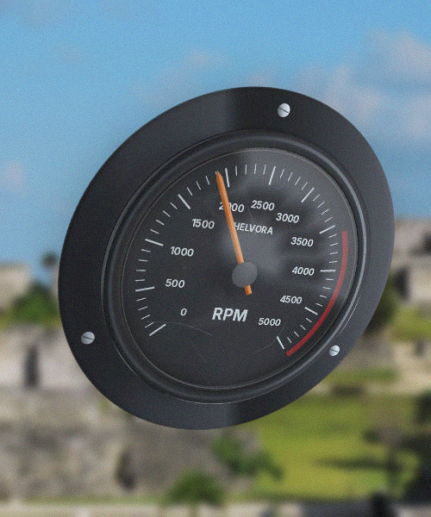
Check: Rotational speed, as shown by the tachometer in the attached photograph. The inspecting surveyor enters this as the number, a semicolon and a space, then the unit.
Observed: 1900; rpm
